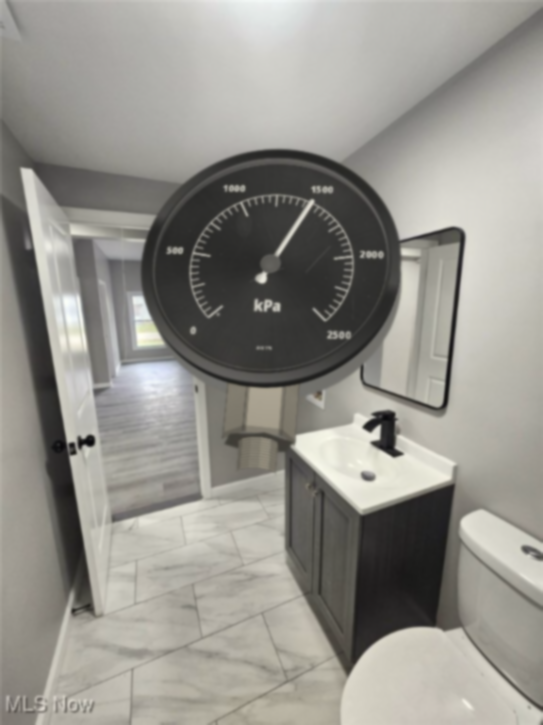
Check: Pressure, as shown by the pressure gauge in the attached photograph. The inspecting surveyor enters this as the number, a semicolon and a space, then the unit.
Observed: 1500; kPa
